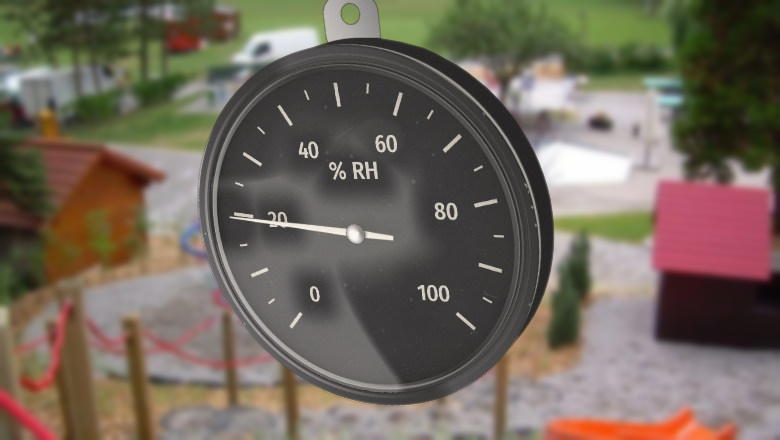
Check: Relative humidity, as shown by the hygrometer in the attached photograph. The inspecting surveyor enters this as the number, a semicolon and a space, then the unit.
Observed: 20; %
